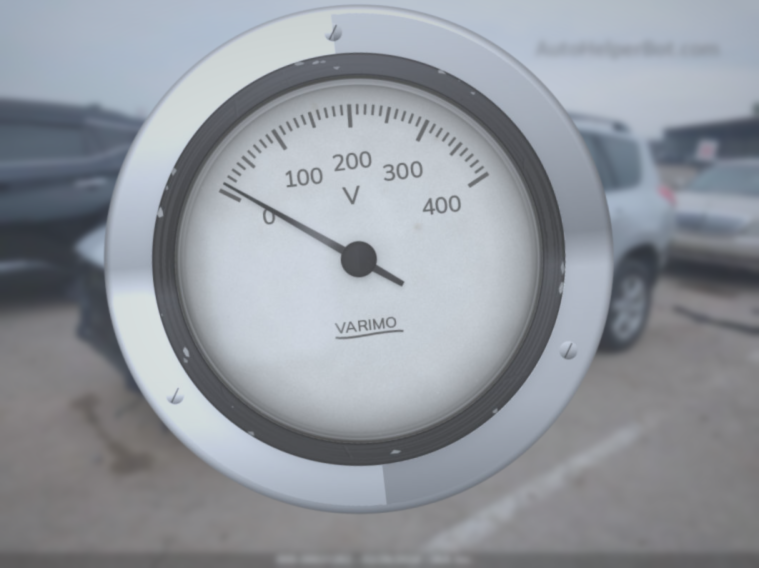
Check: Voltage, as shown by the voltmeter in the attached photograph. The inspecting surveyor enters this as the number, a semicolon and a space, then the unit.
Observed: 10; V
